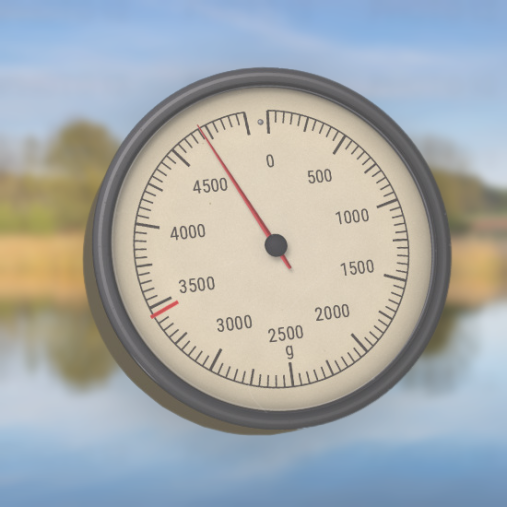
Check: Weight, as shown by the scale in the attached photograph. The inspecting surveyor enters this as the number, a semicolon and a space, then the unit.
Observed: 4700; g
